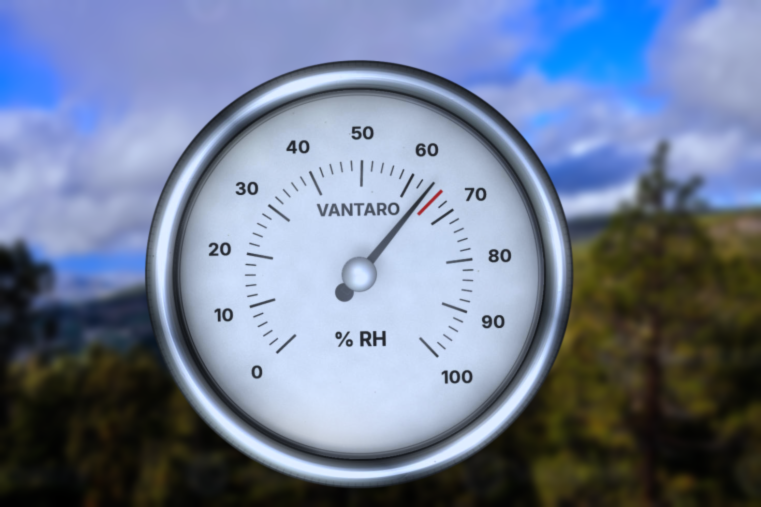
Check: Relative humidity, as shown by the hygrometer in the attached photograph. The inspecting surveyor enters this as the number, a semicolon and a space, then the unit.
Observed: 64; %
